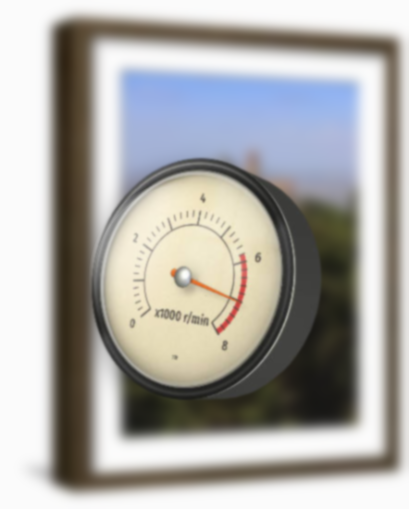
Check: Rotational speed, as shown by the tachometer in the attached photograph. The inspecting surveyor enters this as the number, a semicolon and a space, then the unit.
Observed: 7000; rpm
